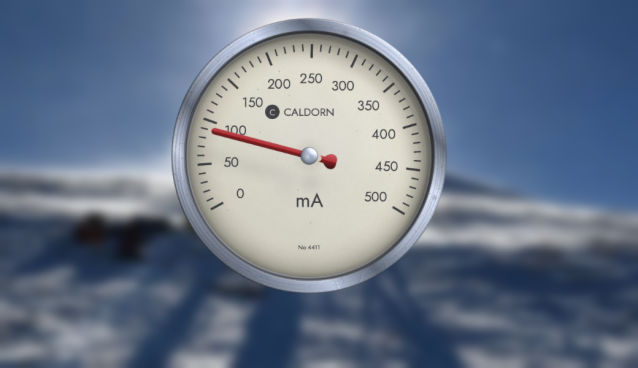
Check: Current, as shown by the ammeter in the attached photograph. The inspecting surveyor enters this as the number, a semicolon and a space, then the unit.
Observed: 90; mA
